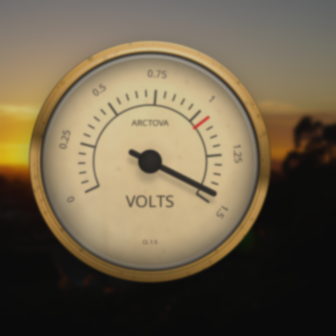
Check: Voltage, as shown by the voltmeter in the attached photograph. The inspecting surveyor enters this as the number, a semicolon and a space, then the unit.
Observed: 1.45; V
